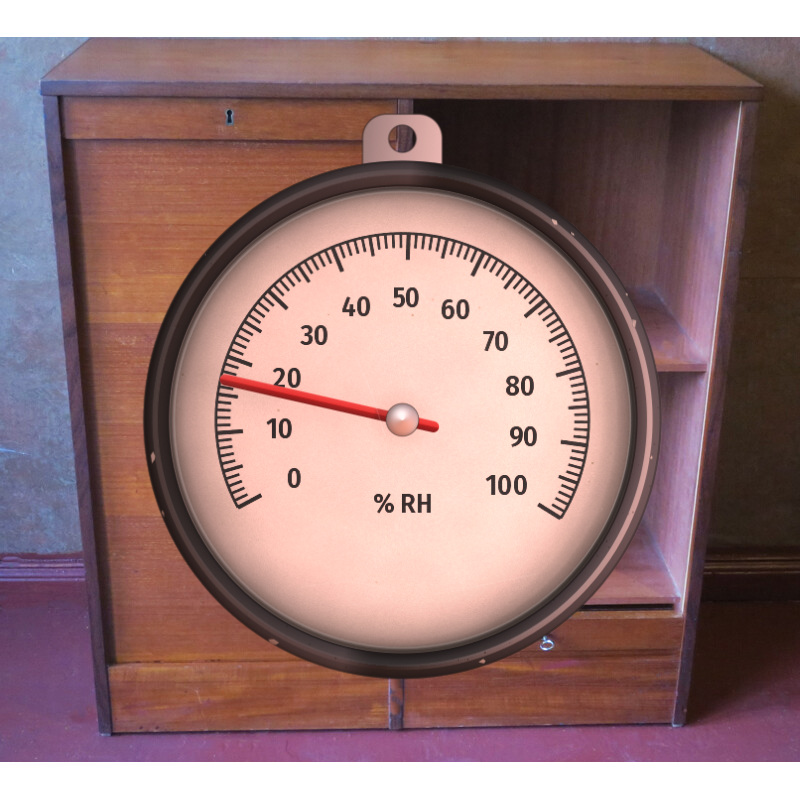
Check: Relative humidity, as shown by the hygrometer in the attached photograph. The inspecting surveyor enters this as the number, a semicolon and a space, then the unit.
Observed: 17; %
